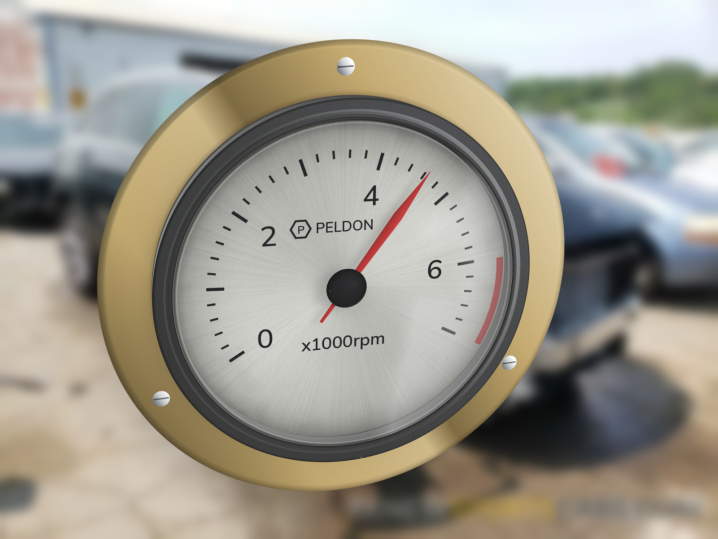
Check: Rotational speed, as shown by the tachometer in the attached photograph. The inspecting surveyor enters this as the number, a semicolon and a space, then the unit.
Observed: 4600; rpm
